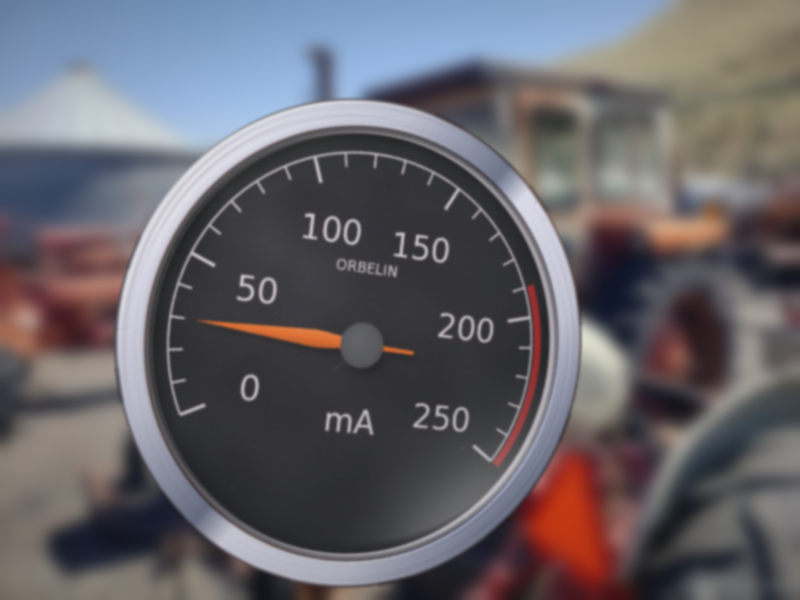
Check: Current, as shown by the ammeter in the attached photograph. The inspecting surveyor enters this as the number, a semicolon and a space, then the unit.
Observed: 30; mA
